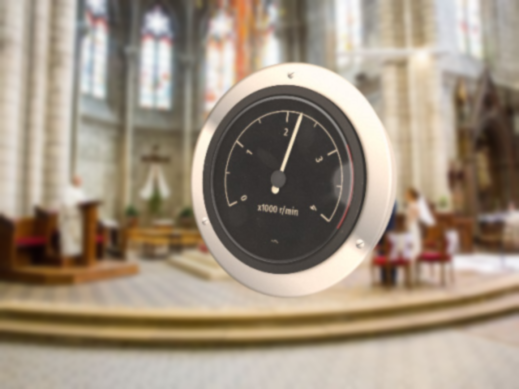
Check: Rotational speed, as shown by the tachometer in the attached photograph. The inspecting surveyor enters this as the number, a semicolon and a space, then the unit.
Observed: 2250; rpm
